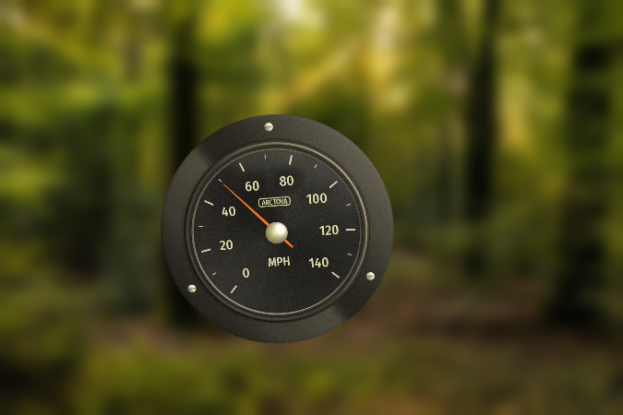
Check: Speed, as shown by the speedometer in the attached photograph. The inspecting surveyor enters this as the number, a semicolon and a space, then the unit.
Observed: 50; mph
